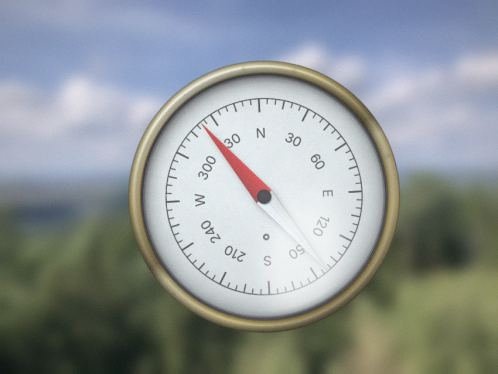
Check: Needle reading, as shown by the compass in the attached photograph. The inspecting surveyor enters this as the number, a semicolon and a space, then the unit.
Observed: 322.5; °
